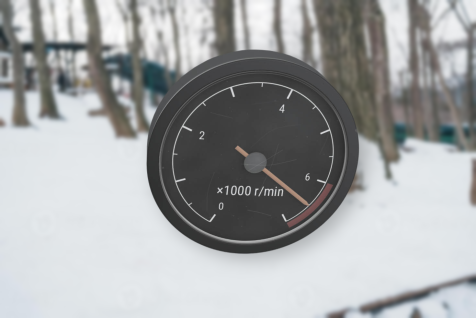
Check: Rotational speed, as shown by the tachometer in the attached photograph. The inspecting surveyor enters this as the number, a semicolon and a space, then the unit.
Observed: 6500; rpm
